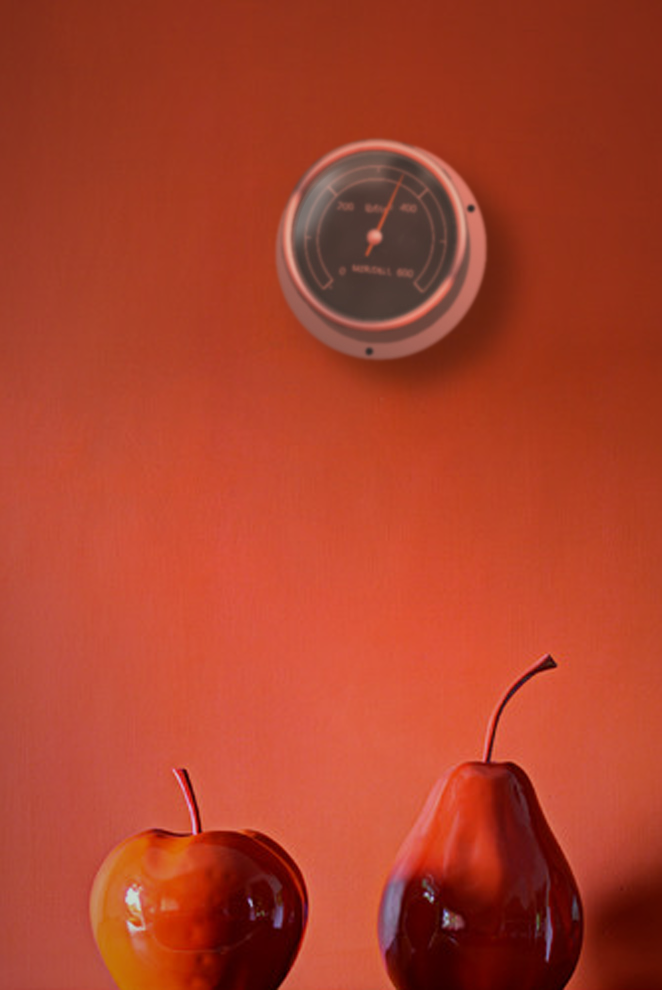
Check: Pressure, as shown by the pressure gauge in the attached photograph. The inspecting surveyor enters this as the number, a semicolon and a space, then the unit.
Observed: 350; psi
